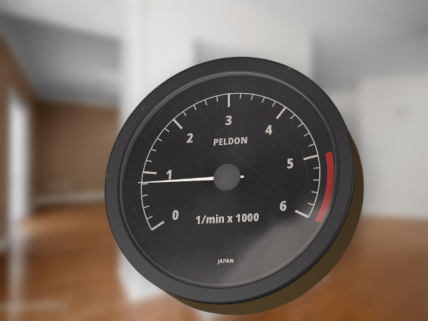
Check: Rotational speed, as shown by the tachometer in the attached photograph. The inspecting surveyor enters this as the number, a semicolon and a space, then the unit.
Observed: 800; rpm
